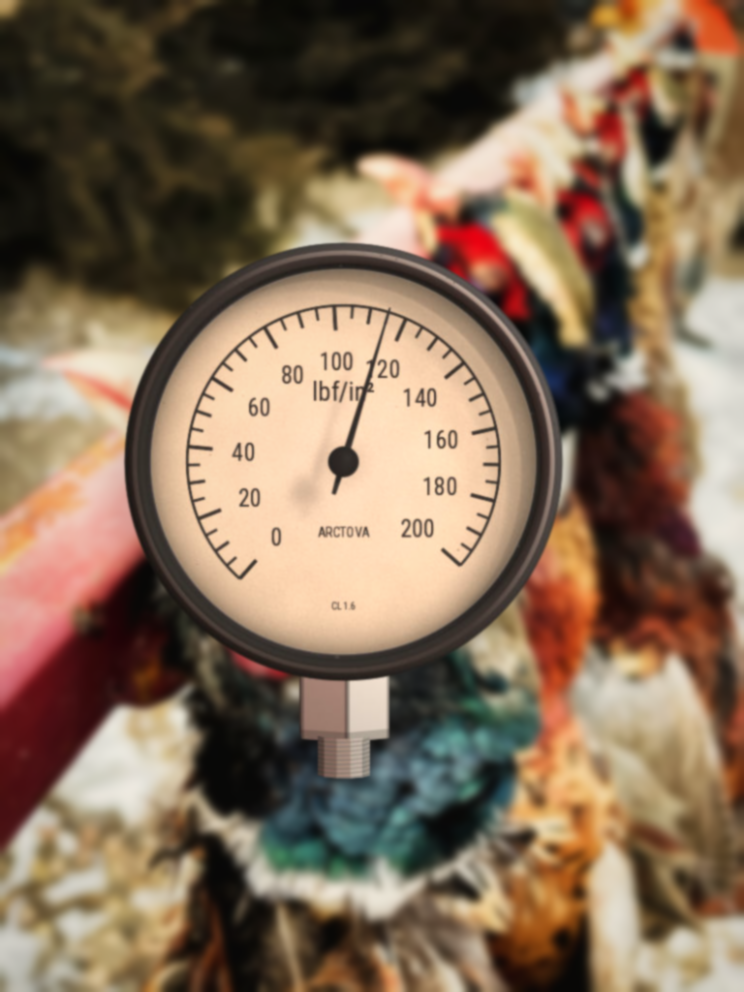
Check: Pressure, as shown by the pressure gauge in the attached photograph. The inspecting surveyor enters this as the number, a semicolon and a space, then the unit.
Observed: 115; psi
